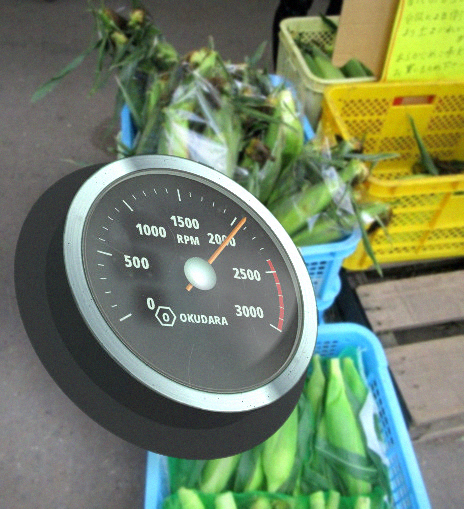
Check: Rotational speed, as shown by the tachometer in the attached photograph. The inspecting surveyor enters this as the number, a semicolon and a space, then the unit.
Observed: 2050; rpm
